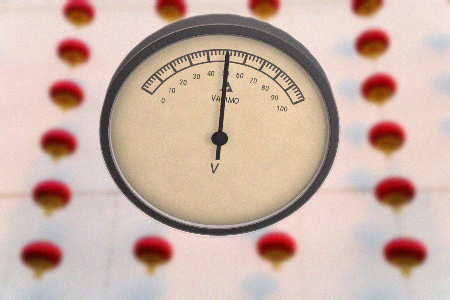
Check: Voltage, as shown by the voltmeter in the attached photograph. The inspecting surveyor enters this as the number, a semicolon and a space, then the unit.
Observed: 50; V
